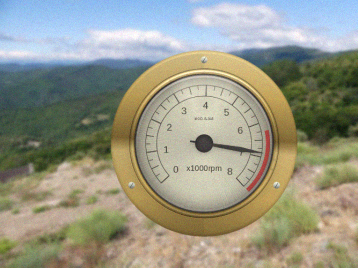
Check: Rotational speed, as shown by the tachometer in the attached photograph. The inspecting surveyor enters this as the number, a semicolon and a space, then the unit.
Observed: 6875; rpm
